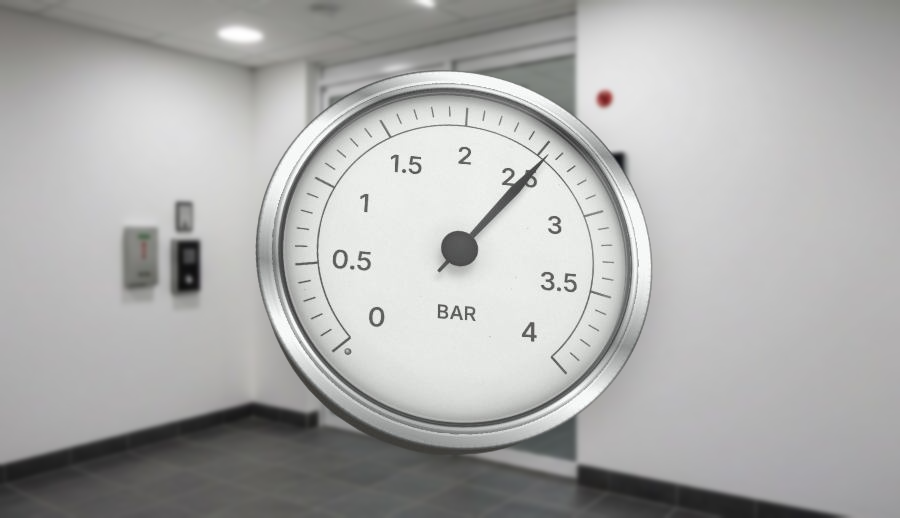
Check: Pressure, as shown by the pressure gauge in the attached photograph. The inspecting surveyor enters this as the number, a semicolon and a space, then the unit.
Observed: 2.55; bar
